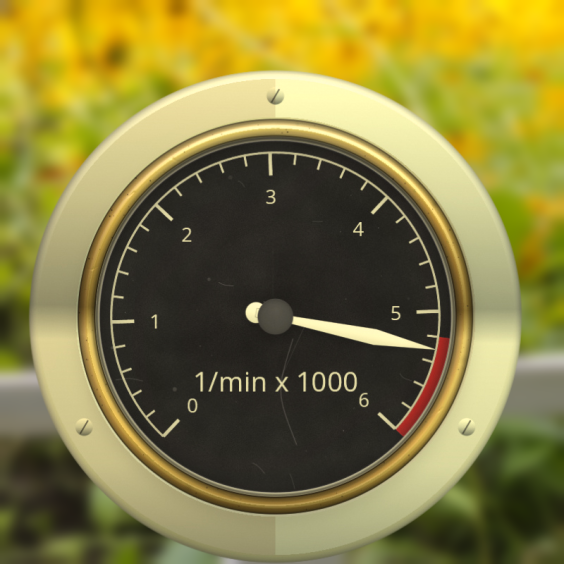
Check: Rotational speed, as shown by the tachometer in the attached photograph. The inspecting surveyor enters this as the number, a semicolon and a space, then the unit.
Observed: 5300; rpm
